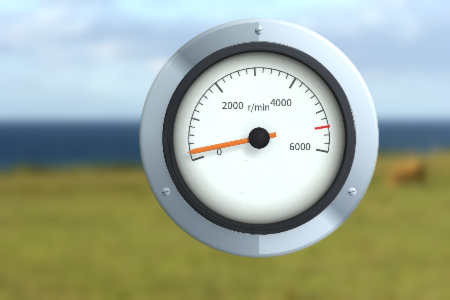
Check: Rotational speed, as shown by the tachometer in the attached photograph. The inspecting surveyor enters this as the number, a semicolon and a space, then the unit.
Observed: 200; rpm
